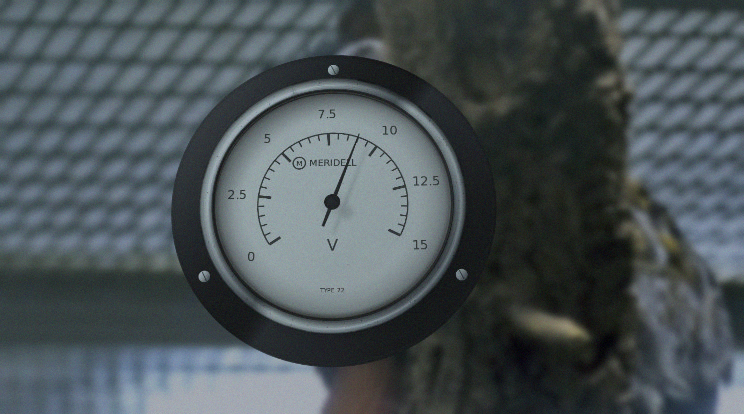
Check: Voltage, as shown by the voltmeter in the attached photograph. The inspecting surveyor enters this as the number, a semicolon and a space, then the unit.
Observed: 9; V
